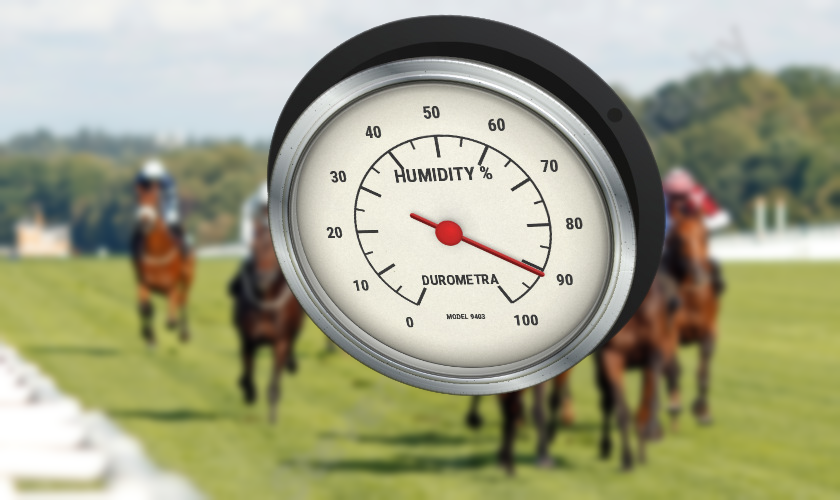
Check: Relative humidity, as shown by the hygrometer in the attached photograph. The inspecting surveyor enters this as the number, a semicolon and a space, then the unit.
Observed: 90; %
